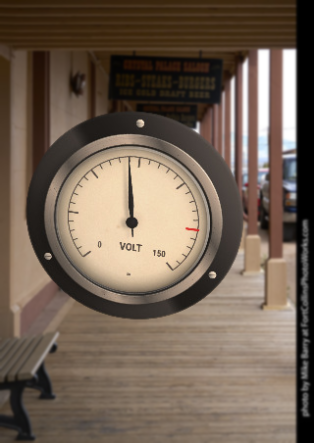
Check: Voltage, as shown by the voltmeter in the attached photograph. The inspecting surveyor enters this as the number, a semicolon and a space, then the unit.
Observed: 70; V
